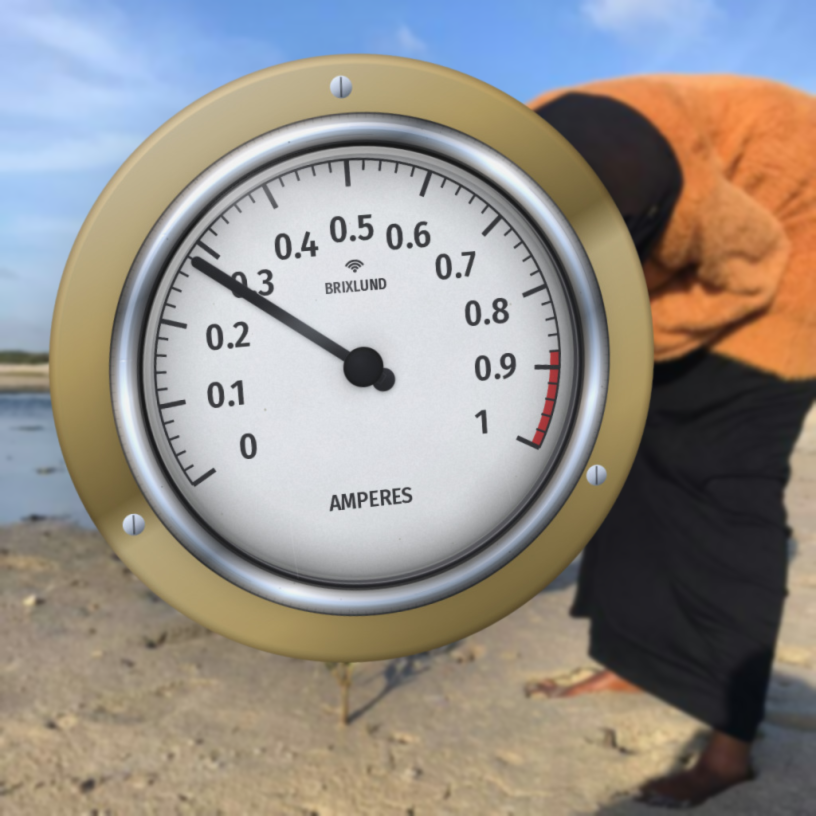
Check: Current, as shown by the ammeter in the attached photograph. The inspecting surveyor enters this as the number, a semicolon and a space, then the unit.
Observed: 0.28; A
